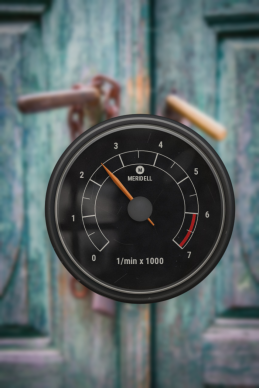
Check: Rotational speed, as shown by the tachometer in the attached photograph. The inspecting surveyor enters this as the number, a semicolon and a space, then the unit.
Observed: 2500; rpm
